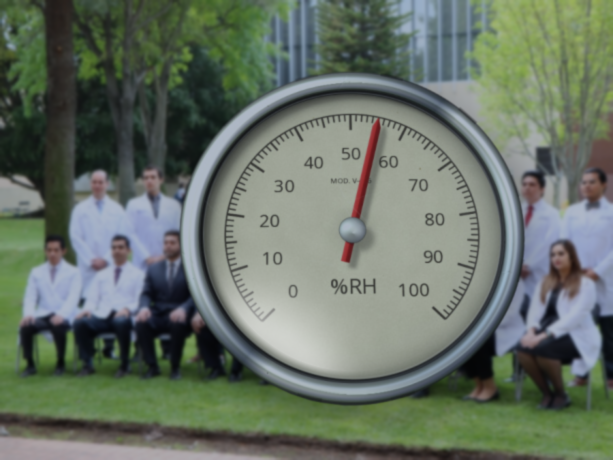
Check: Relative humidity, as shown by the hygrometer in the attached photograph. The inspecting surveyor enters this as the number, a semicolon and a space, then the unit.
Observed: 55; %
